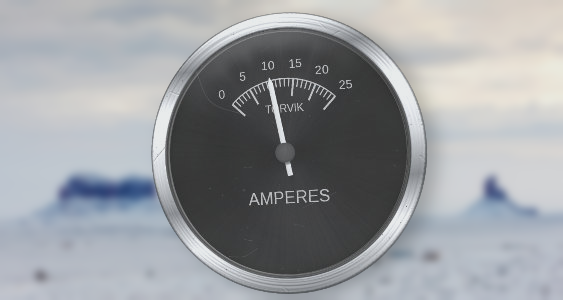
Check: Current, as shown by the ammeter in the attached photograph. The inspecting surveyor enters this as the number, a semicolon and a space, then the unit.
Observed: 10; A
